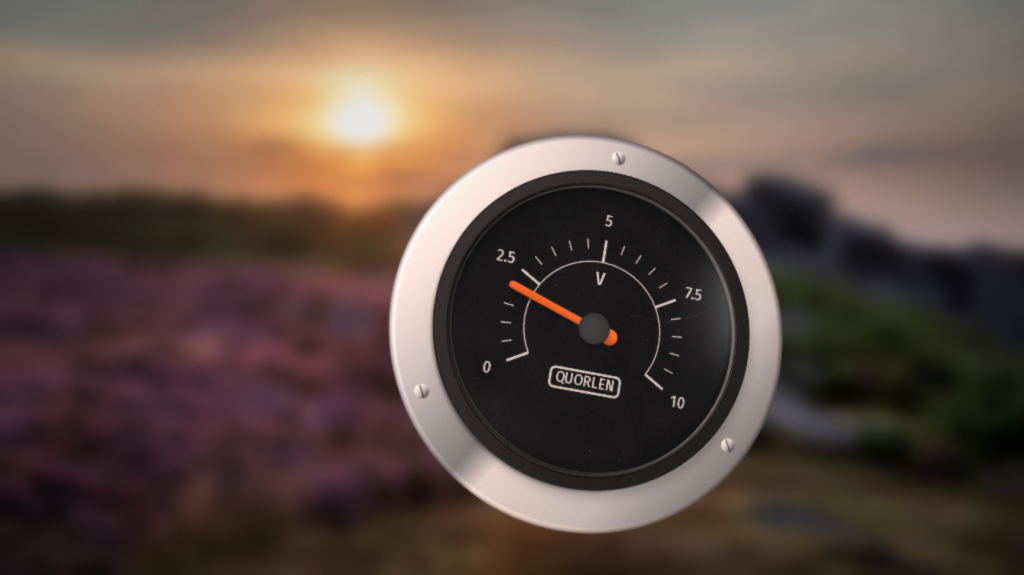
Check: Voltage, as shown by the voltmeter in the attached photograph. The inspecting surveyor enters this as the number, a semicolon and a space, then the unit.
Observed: 2; V
